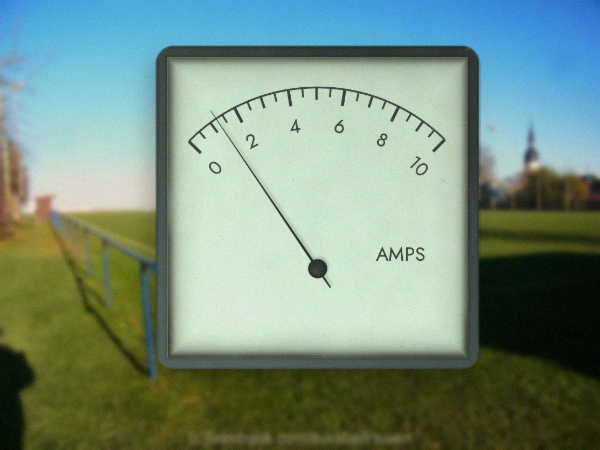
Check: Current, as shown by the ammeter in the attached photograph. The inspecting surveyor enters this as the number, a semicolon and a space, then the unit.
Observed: 1.25; A
